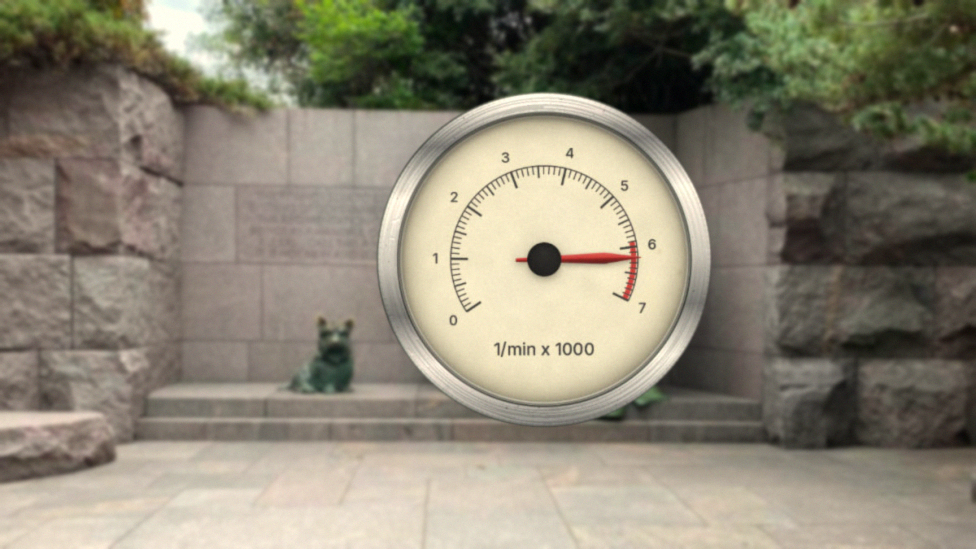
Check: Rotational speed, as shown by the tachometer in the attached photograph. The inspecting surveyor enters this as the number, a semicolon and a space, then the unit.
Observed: 6200; rpm
